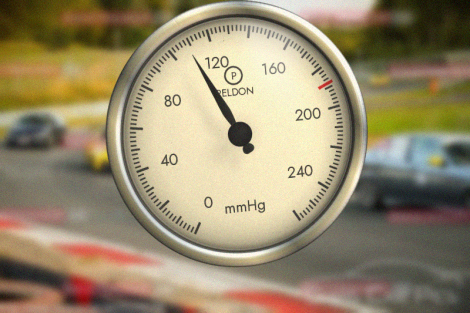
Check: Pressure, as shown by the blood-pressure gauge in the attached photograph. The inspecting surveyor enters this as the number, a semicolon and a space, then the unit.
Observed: 108; mmHg
